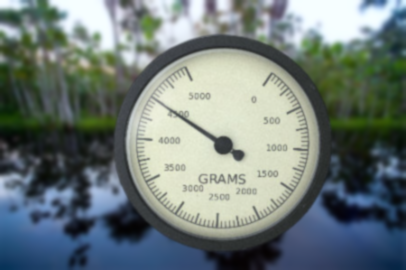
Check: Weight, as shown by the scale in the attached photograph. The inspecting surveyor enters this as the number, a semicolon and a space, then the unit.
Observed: 4500; g
